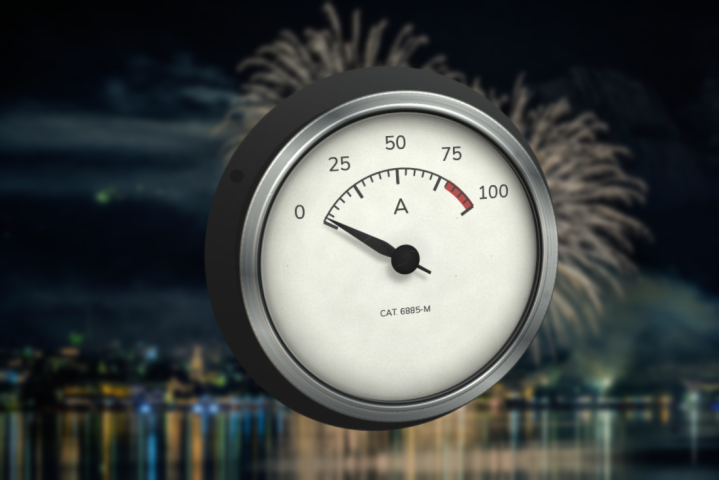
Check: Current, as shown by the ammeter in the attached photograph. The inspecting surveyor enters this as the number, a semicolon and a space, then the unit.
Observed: 2.5; A
